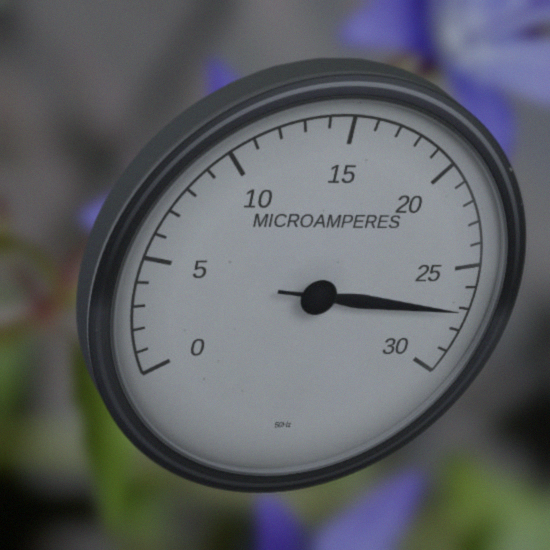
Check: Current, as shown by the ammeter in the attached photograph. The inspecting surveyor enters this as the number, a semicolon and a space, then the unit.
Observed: 27; µA
